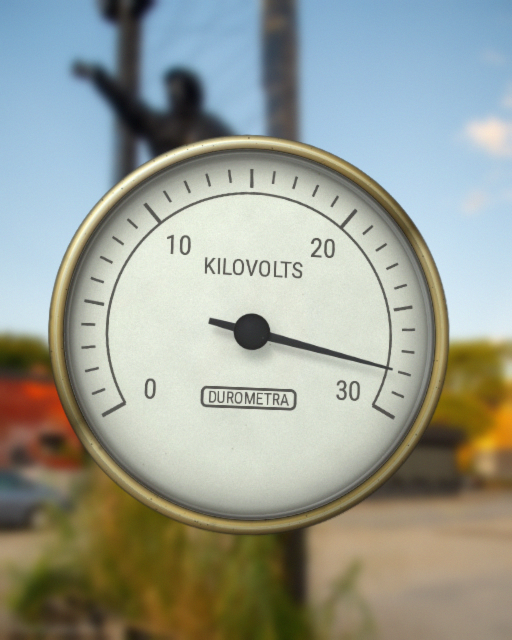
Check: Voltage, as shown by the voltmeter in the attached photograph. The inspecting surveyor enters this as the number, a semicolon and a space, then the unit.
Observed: 28; kV
